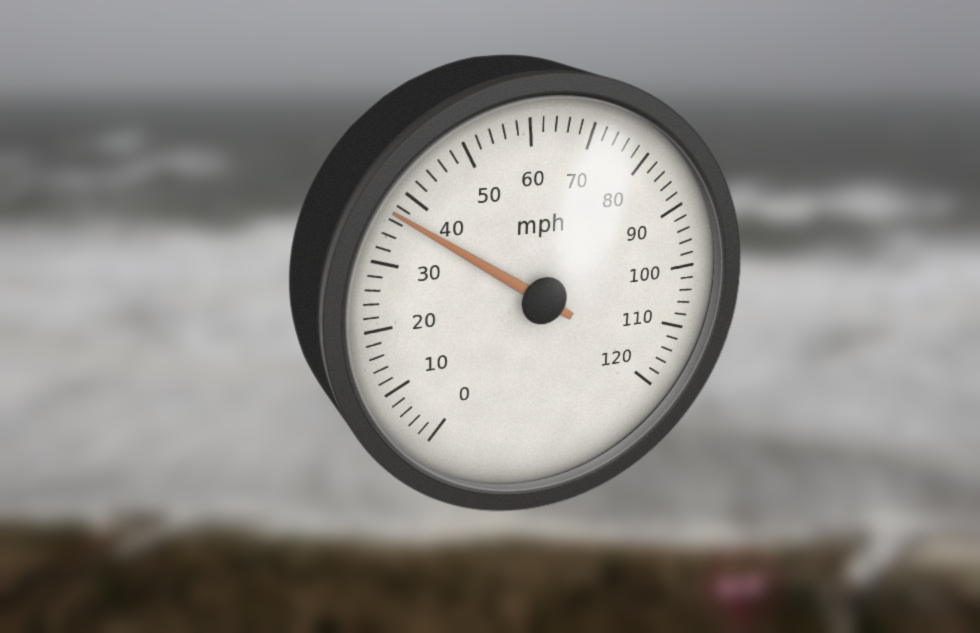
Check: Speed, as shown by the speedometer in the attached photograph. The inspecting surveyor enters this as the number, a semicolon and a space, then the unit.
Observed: 37; mph
